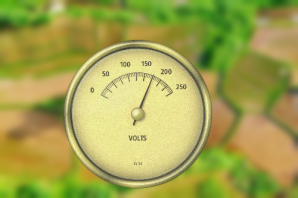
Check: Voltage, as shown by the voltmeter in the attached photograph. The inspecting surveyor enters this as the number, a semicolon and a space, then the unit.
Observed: 175; V
